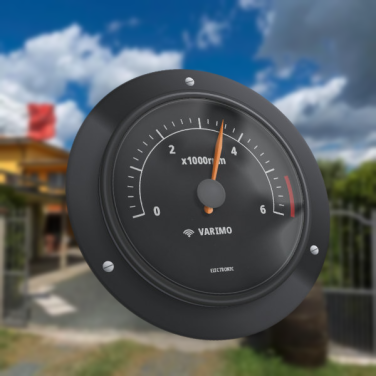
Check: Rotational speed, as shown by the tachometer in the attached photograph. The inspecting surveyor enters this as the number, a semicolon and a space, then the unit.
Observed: 3500; rpm
